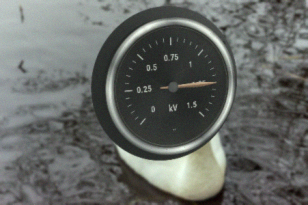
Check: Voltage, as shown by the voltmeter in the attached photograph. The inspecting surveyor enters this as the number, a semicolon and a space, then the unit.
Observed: 1.25; kV
